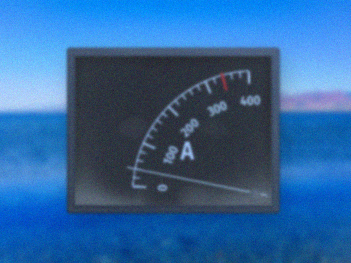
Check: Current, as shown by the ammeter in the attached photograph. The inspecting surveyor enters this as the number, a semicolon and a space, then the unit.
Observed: 40; A
